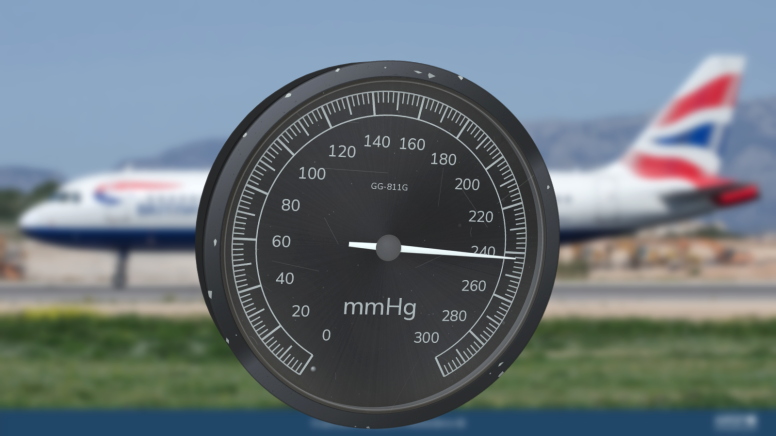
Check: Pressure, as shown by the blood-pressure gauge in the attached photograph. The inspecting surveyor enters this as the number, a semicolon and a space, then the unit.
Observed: 242; mmHg
